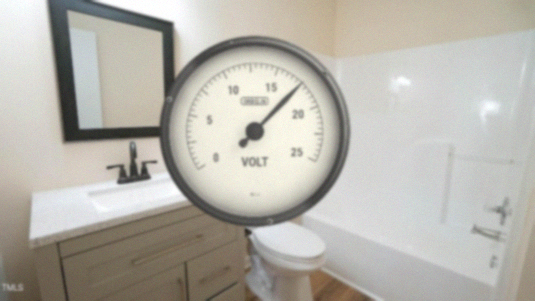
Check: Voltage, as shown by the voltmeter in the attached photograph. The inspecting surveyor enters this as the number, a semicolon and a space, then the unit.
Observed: 17.5; V
